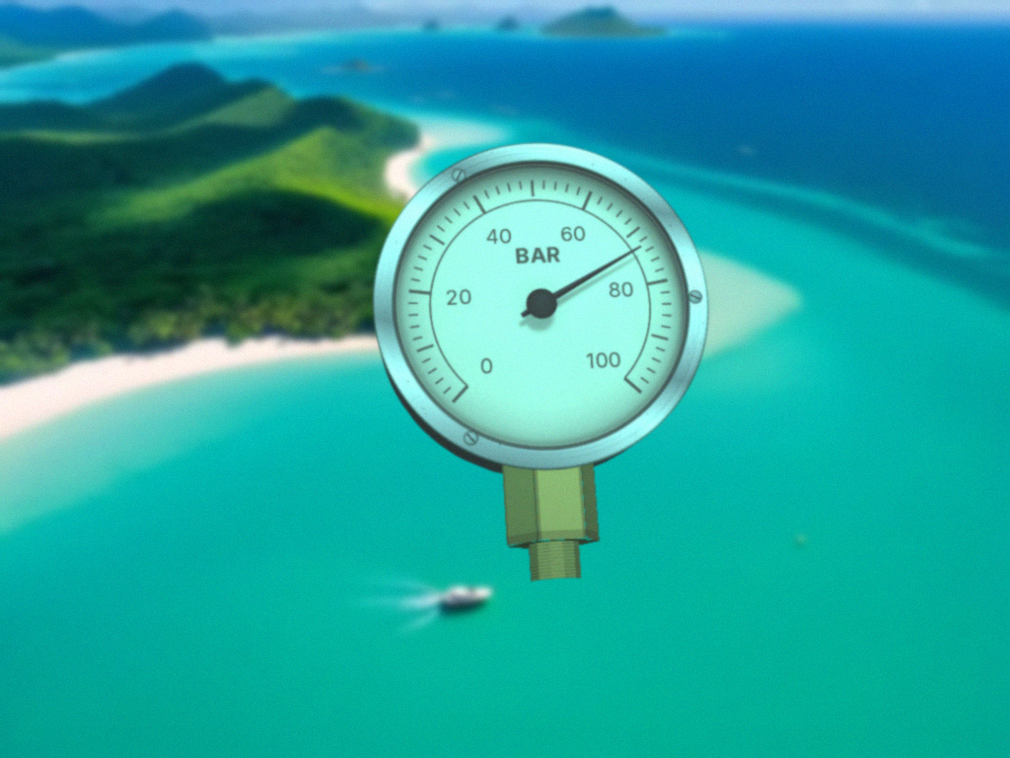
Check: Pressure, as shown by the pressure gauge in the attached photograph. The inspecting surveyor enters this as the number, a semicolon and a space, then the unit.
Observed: 73; bar
